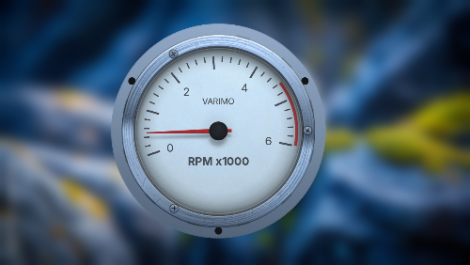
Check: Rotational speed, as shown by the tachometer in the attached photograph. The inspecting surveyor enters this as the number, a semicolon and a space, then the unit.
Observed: 500; rpm
